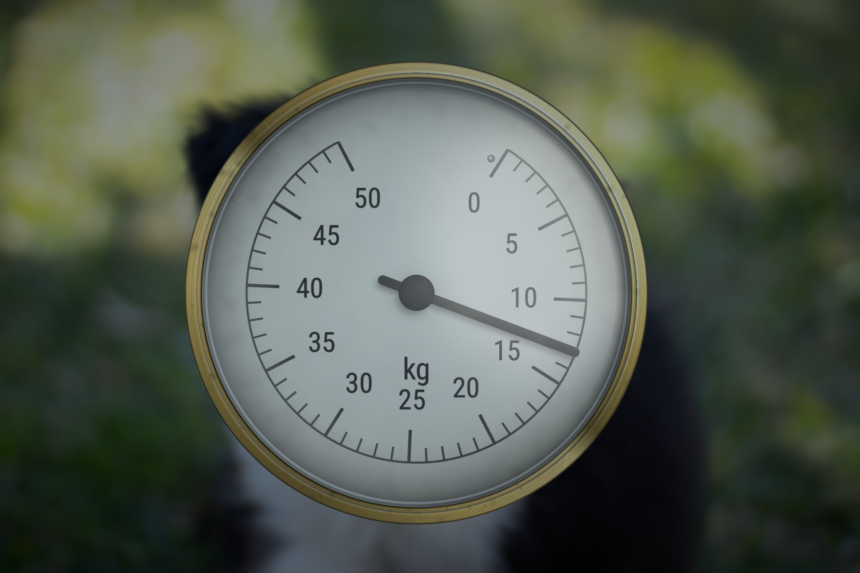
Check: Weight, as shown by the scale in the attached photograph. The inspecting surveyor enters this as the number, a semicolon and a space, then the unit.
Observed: 13; kg
